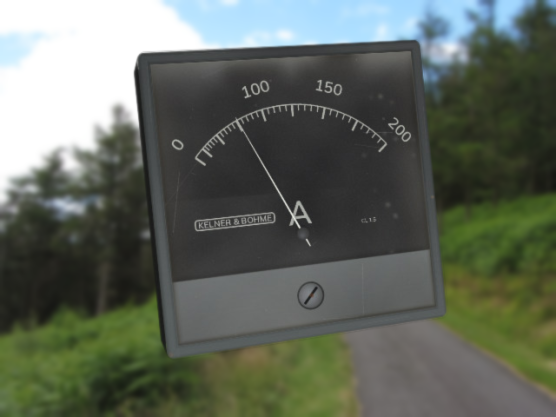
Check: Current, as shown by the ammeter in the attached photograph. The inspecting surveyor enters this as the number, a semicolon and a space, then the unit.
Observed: 75; A
